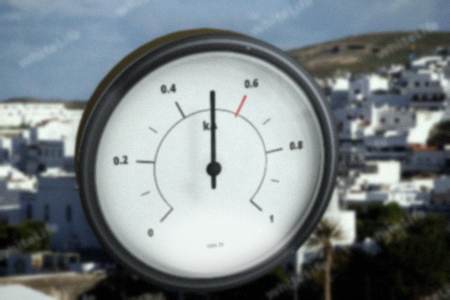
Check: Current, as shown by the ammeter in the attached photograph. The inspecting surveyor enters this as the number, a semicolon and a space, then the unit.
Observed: 0.5; kA
